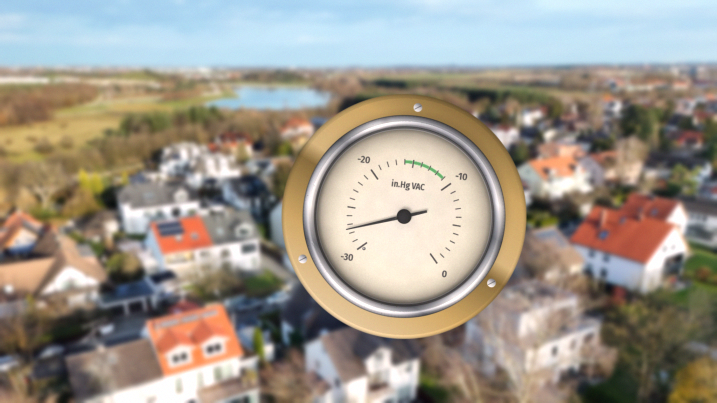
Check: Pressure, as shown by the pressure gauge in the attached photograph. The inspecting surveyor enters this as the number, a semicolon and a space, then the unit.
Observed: -27.5; inHg
